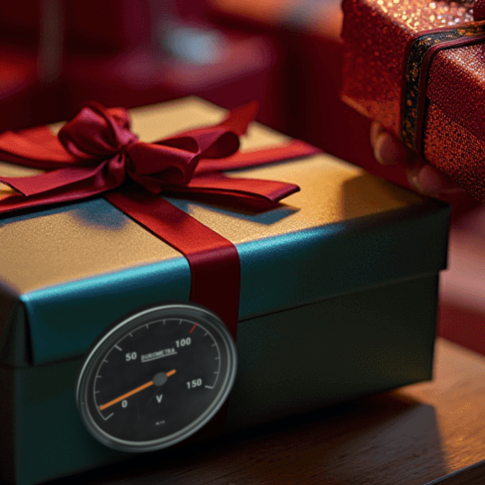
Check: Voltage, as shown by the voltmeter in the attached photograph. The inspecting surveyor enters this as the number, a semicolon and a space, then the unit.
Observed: 10; V
